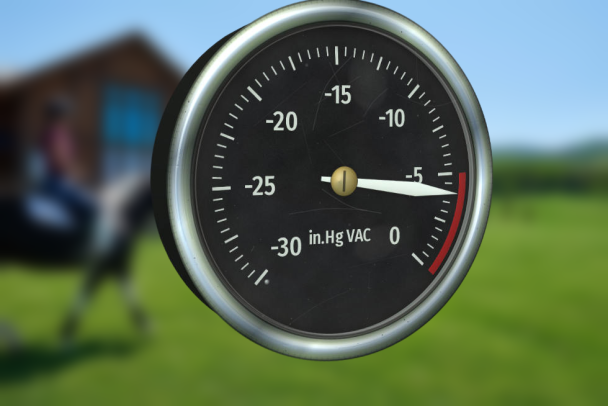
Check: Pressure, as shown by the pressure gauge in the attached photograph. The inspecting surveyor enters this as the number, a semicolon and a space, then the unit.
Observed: -4; inHg
